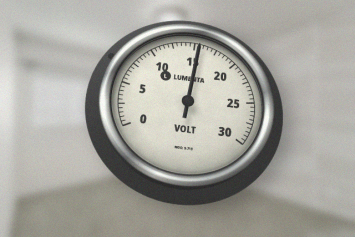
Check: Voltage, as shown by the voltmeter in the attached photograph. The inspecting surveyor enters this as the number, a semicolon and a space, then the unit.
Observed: 15.5; V
